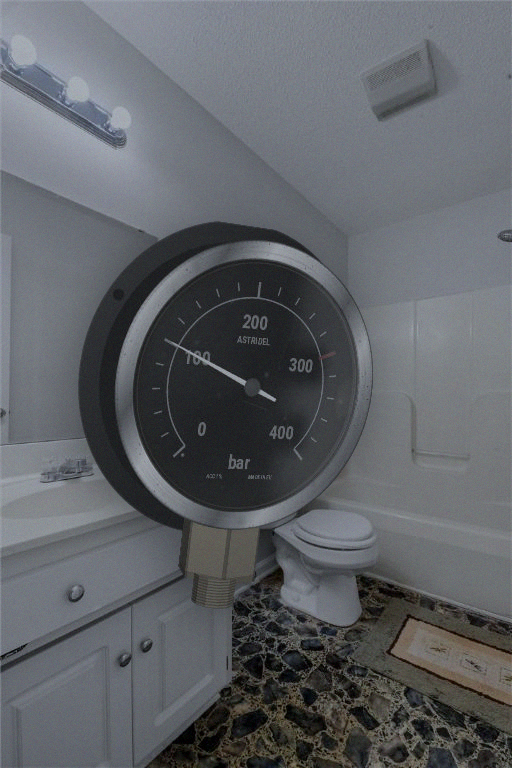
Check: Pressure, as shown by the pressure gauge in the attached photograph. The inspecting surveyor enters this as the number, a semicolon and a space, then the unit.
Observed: 100; bar
